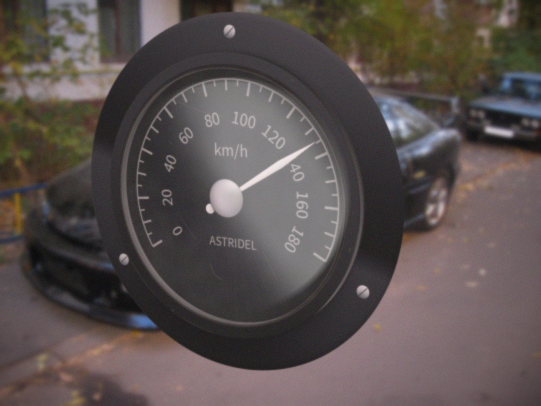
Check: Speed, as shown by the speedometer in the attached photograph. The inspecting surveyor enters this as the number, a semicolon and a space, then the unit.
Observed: 135; km/h
